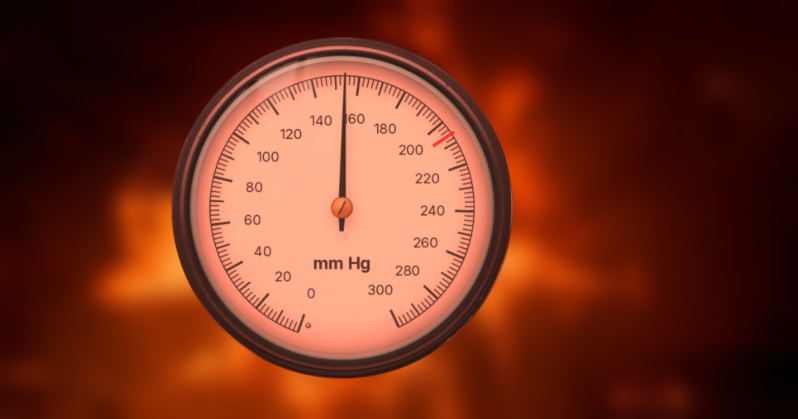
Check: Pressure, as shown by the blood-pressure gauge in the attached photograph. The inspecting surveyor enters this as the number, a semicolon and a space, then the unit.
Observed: 154; mmHg
